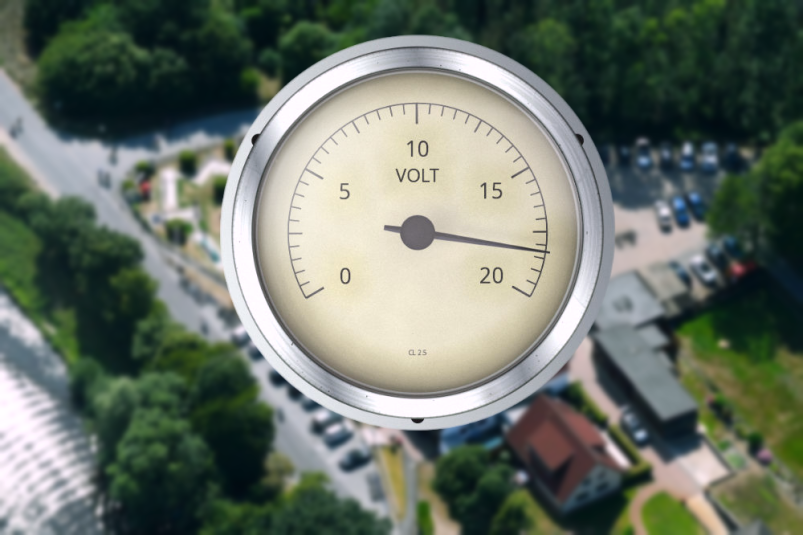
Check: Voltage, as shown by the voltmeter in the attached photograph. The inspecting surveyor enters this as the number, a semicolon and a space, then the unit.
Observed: 18.25; V
